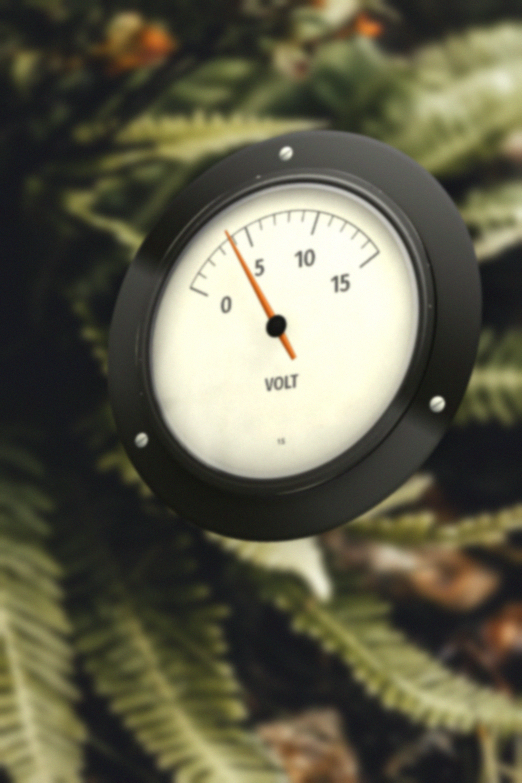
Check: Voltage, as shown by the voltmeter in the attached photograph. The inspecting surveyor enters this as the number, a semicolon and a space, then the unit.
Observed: 4; V
